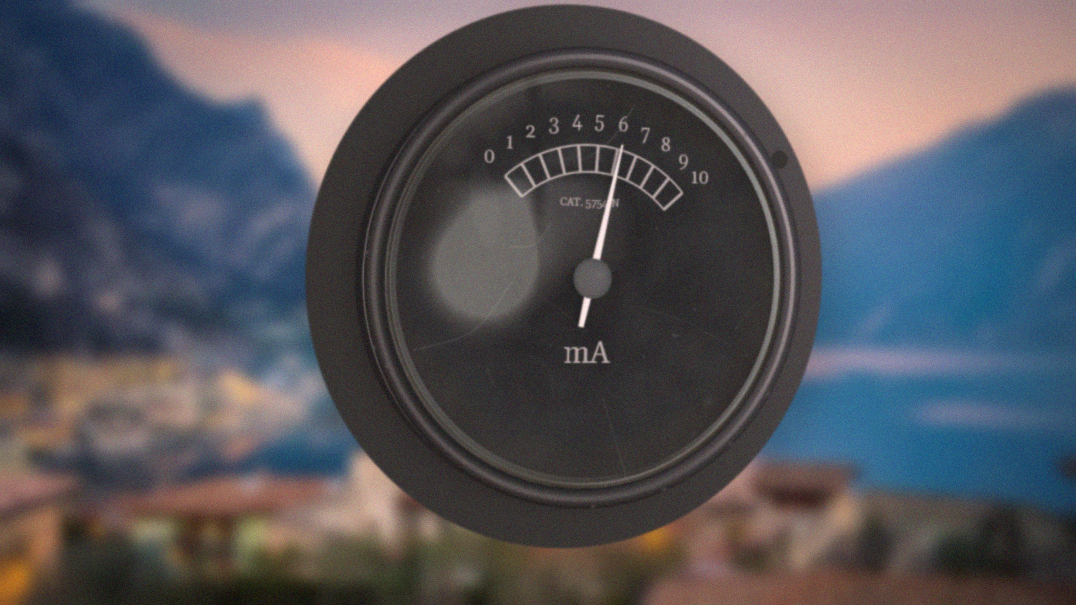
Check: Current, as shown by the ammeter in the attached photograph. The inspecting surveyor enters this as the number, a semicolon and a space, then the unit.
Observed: 6; mA
